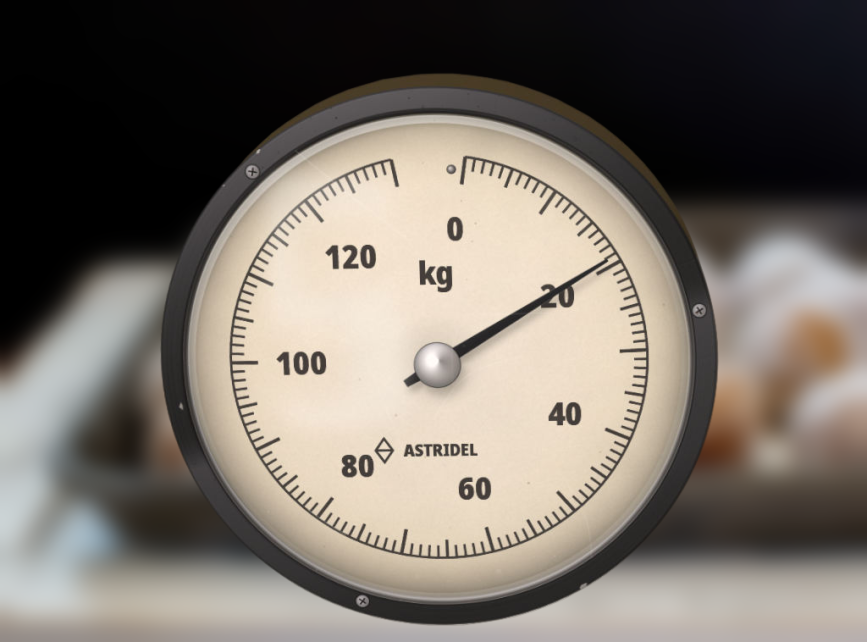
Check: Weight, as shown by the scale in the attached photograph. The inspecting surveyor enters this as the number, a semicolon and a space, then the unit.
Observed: 19; kg
